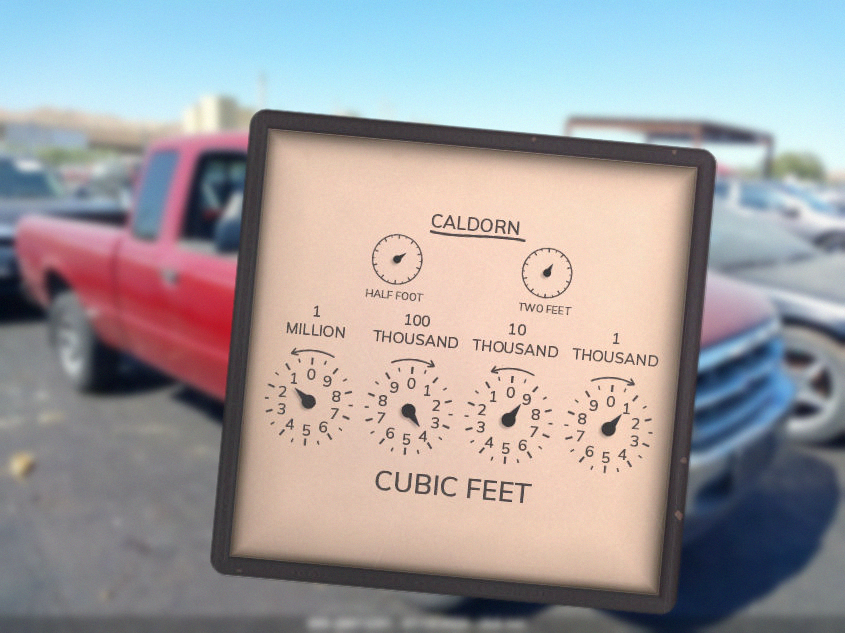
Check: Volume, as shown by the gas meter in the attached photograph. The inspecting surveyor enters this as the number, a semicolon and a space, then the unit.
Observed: 139100; ft³
